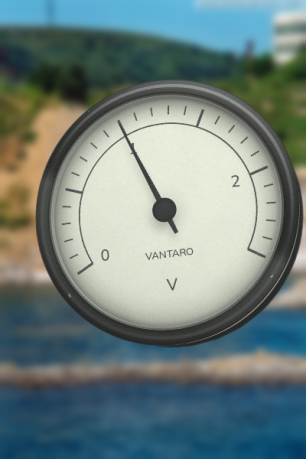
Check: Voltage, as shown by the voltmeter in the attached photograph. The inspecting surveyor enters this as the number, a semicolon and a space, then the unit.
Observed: 1; V
